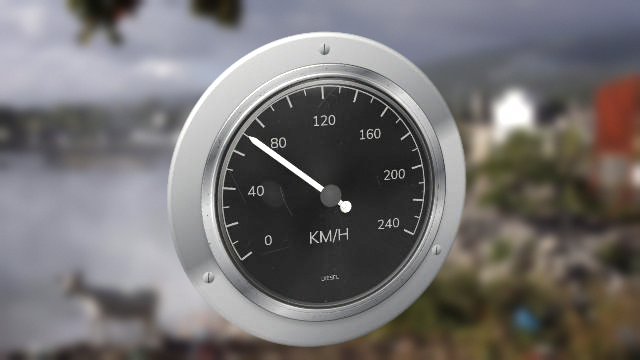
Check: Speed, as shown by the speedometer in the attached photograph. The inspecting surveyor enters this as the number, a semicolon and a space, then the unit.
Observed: 70; km/h
